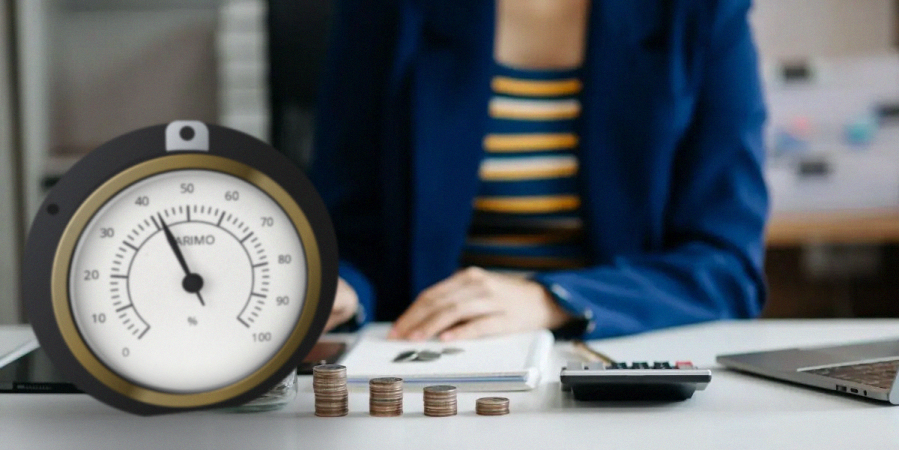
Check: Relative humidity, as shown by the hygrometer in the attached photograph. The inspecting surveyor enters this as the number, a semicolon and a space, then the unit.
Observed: 42; %
